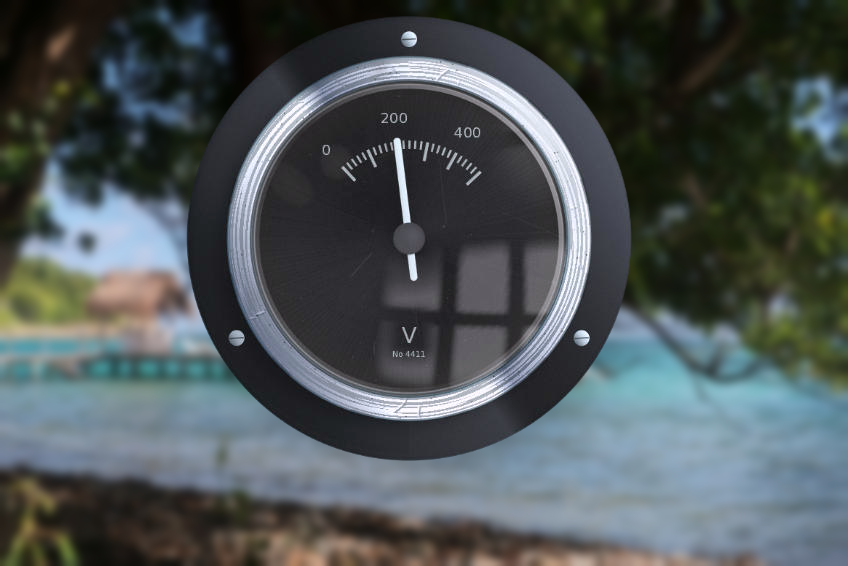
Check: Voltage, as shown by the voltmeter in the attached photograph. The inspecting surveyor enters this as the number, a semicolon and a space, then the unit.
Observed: 200; V
